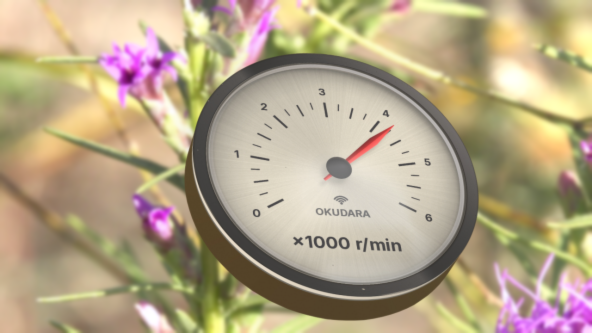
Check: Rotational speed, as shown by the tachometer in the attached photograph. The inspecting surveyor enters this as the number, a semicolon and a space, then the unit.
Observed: 4250; rpm
